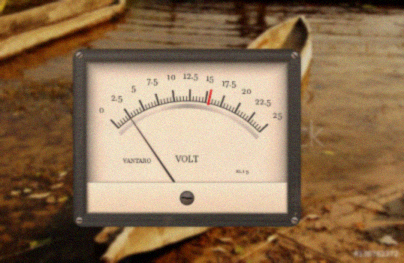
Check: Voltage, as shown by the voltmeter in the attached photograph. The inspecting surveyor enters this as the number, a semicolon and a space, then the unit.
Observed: 2.5; V
